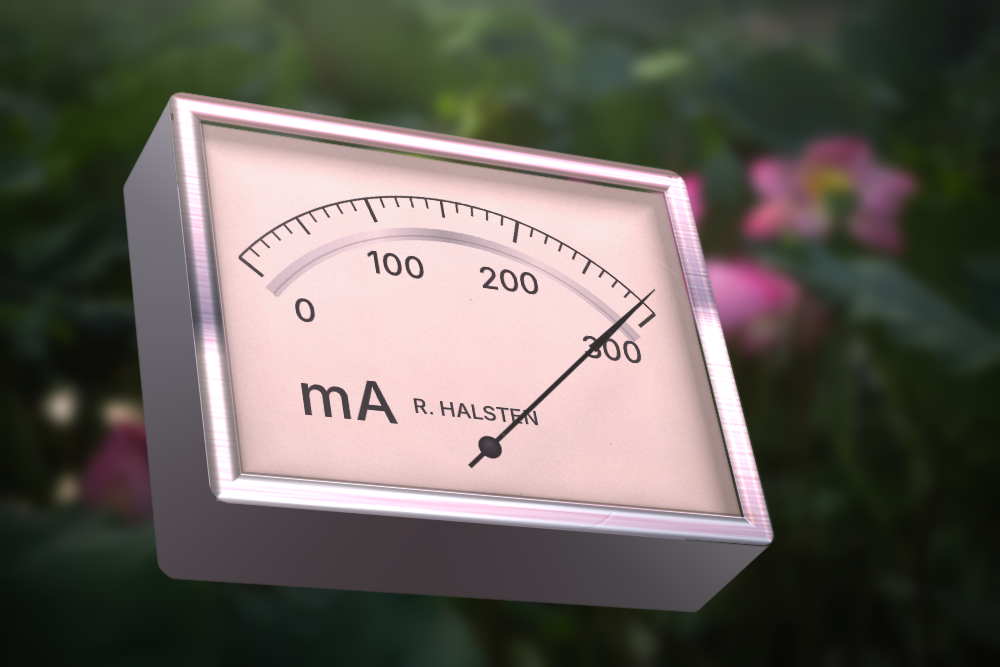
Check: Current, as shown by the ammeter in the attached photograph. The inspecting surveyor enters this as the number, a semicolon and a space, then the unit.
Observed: 290; mA
